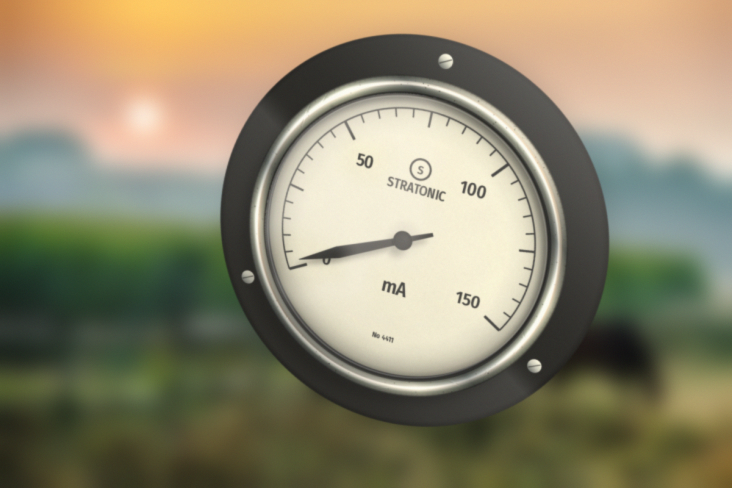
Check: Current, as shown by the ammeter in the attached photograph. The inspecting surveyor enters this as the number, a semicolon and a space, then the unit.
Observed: 2.5; mA
